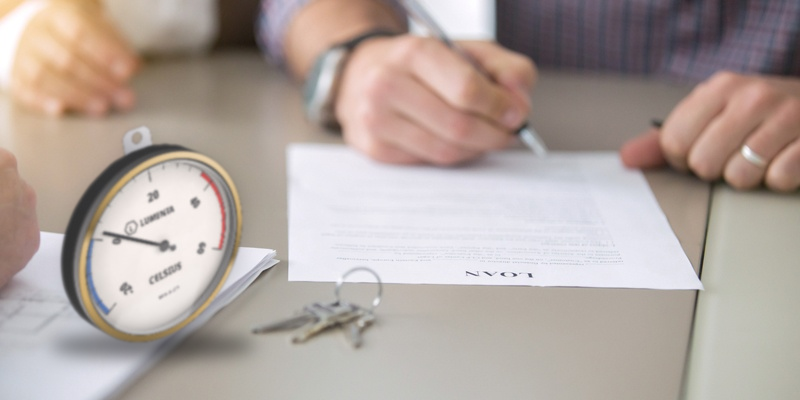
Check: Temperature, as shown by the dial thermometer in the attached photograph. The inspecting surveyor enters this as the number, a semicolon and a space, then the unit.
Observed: 2; °C
